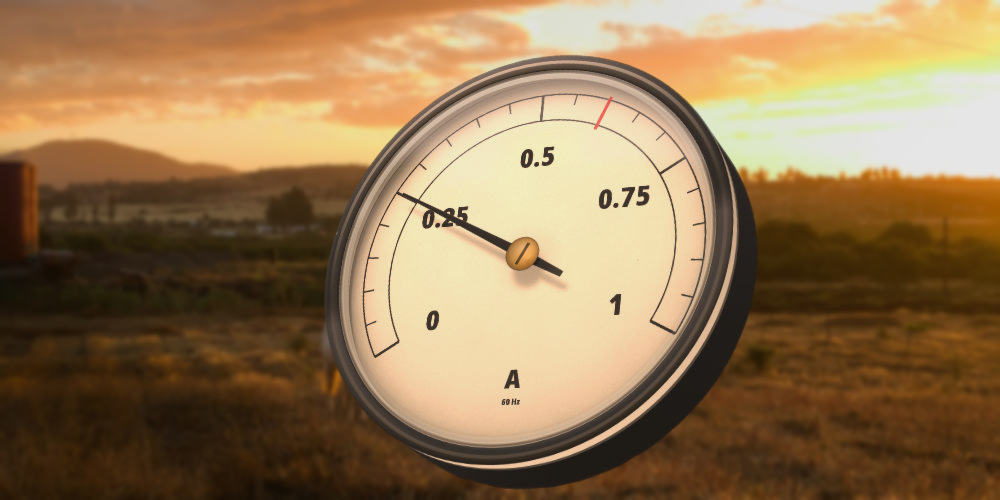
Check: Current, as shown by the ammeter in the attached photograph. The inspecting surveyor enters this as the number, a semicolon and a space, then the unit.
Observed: 0.25; A
